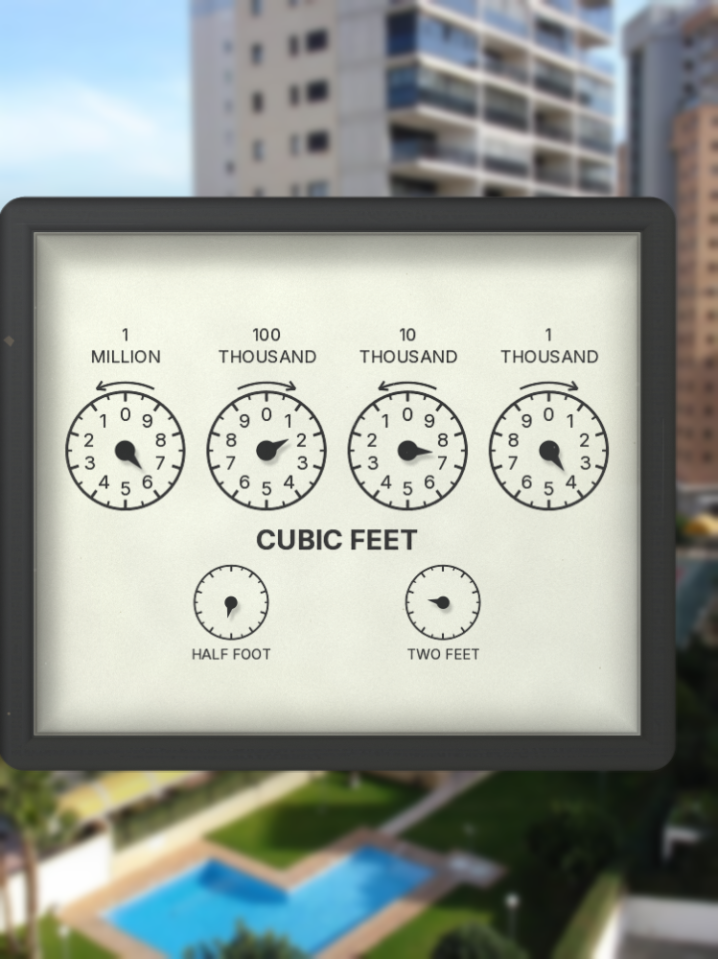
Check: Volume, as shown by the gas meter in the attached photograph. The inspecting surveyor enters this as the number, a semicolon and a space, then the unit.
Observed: 617400; ft³
